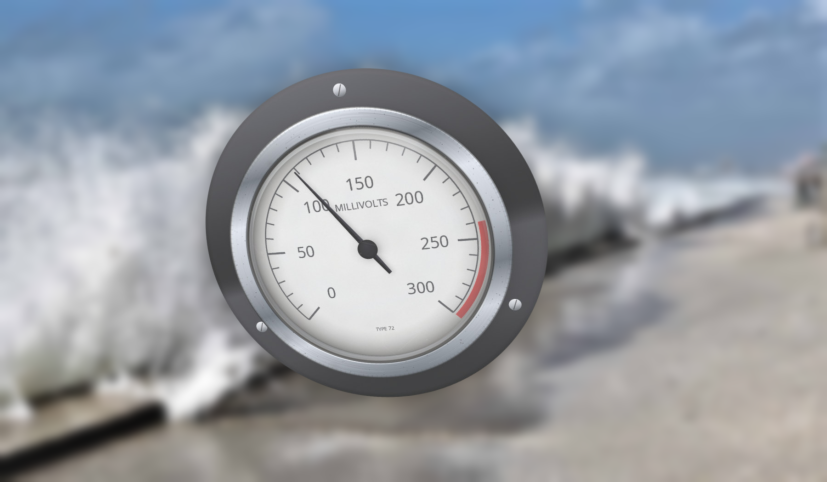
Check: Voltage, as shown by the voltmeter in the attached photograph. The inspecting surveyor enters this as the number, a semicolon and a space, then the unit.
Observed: 110; mV
